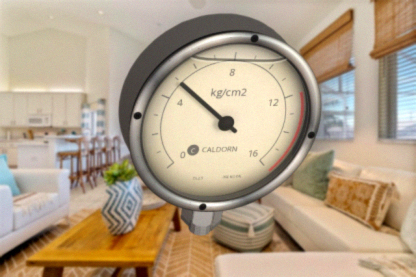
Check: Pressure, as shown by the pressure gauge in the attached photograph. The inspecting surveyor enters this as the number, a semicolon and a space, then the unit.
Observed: 5; kg/cm²
